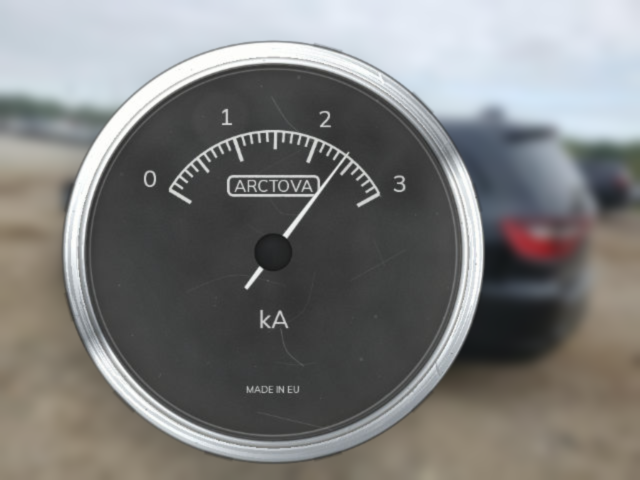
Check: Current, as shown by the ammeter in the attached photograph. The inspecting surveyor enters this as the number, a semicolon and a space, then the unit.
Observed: 2.4; kA
